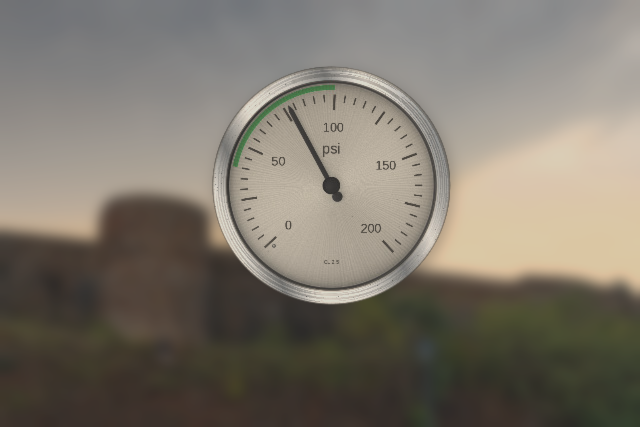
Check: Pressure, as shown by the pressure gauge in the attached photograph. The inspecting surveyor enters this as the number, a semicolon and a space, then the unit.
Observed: 77.5; psi
